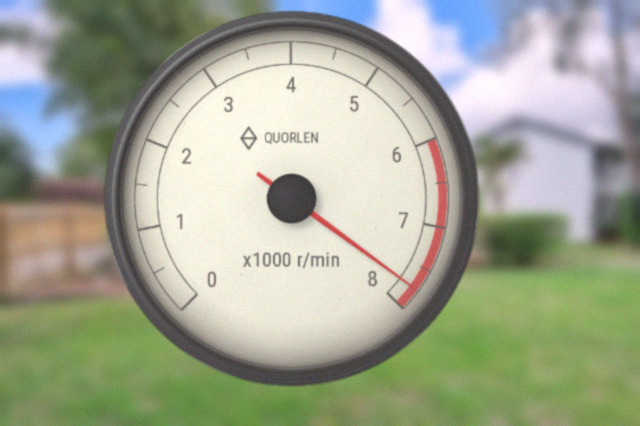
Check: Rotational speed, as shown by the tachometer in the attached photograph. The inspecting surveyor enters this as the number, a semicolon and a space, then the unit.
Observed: 7750; rpm
